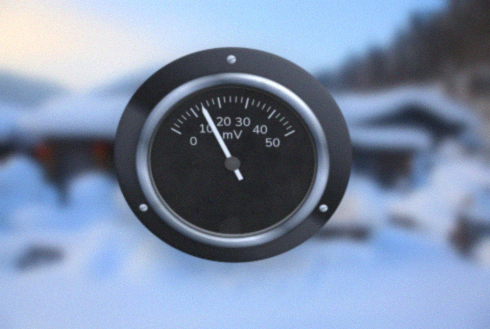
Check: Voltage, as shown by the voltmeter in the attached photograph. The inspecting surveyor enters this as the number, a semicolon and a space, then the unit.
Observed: 14; mV
